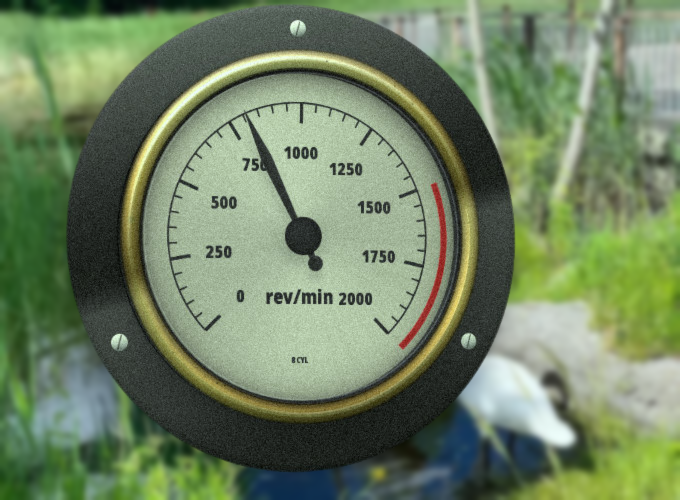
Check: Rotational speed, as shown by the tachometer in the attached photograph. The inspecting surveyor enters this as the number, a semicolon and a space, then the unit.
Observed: 800; rpm
